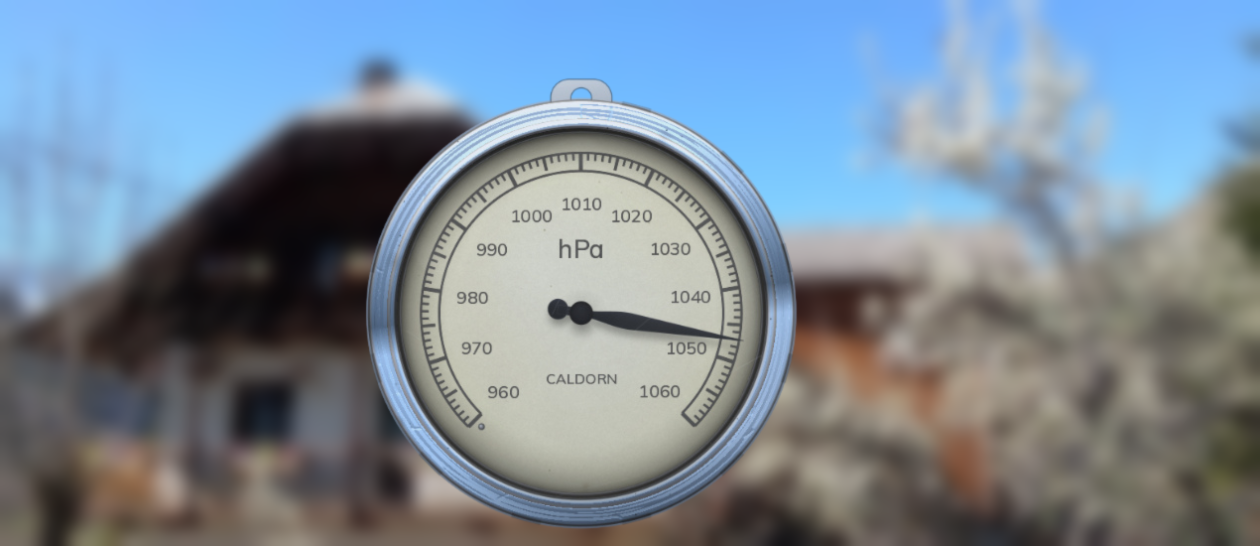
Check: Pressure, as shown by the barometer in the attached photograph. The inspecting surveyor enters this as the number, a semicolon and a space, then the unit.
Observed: 1047; hPa
